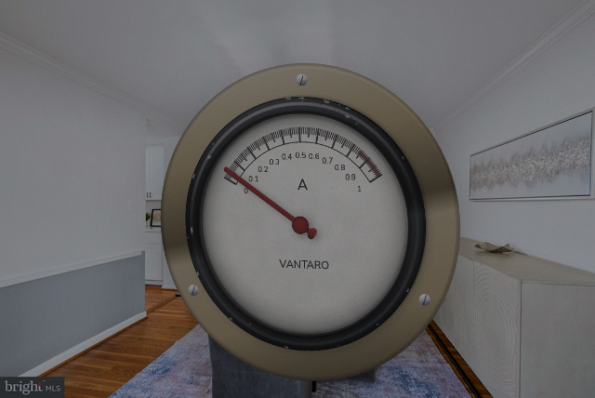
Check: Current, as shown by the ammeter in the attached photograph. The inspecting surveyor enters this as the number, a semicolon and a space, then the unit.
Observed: 0.05; A
